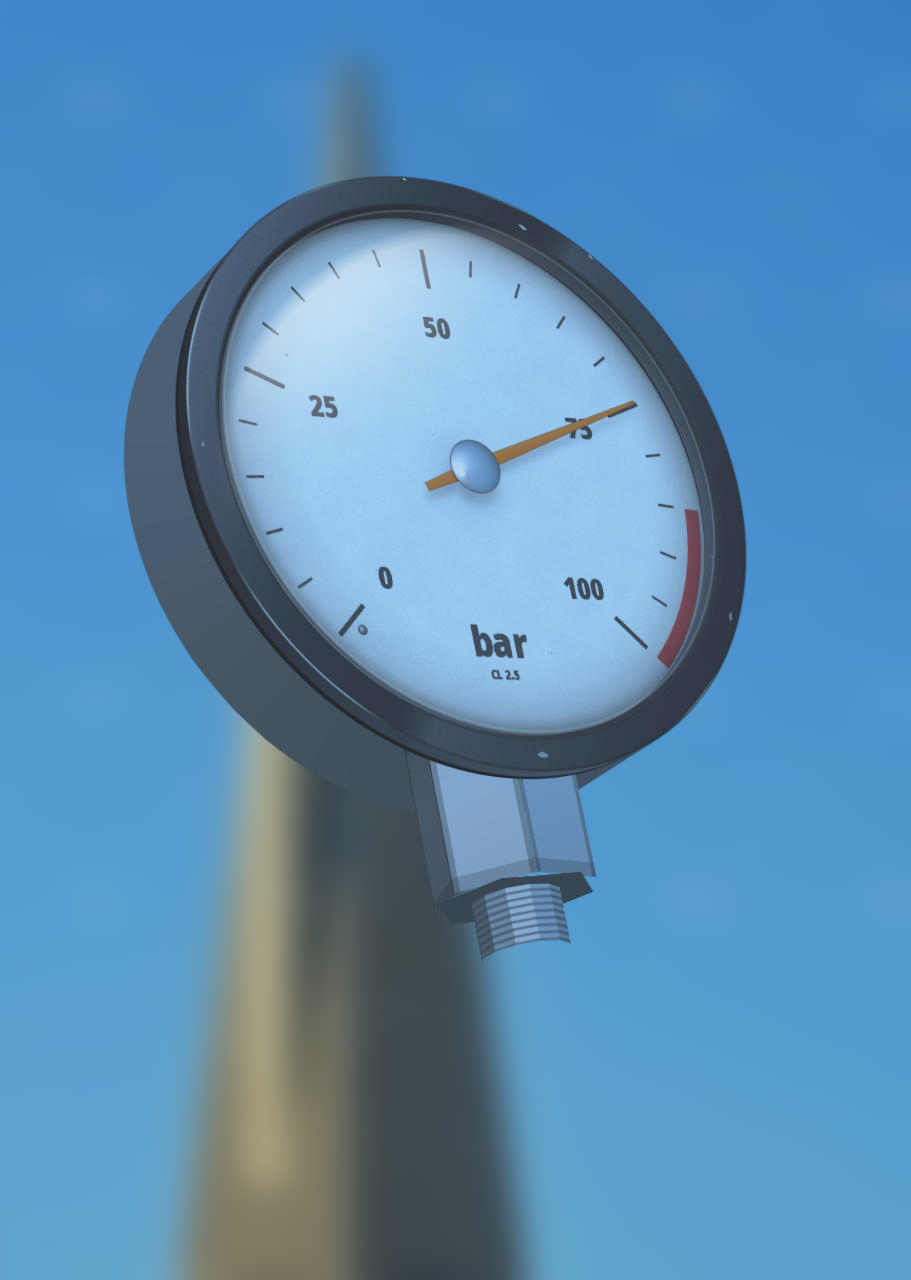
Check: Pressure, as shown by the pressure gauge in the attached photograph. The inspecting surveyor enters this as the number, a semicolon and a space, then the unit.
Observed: 75; bar
